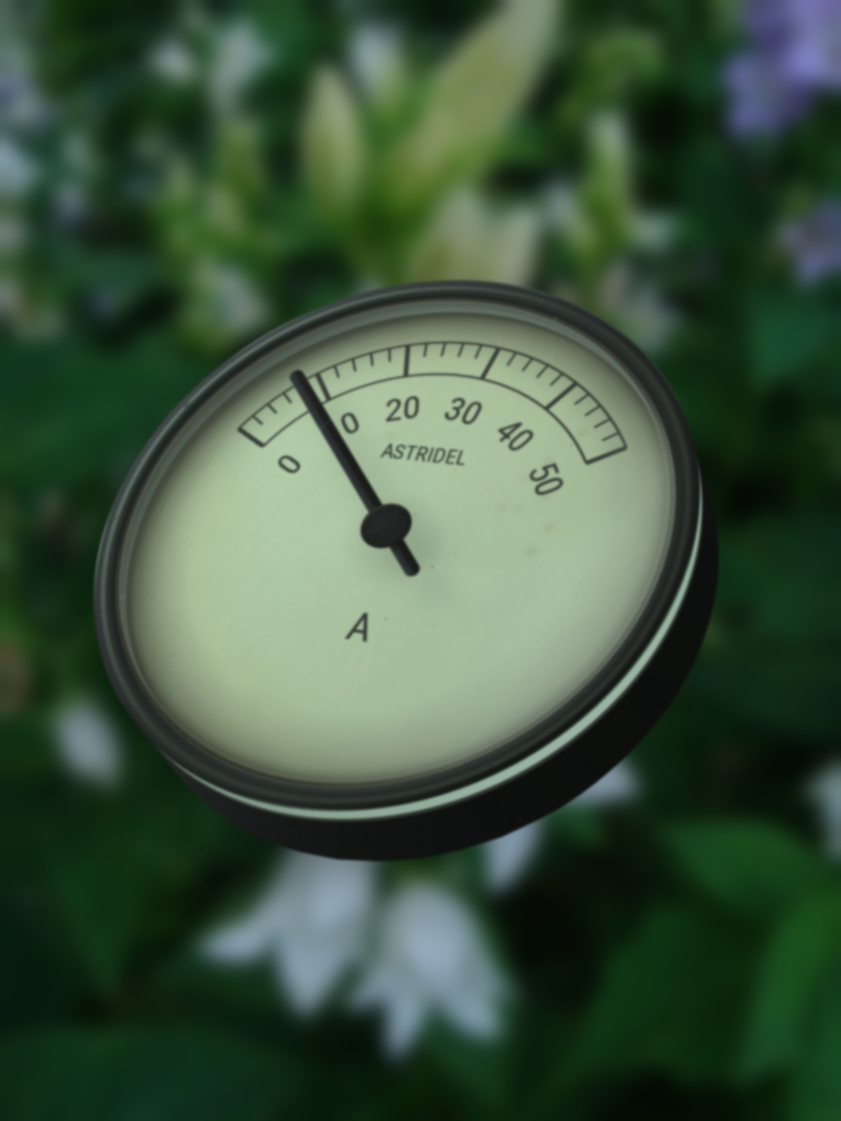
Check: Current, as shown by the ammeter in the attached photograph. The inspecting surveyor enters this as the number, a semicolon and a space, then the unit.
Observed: 8; A
